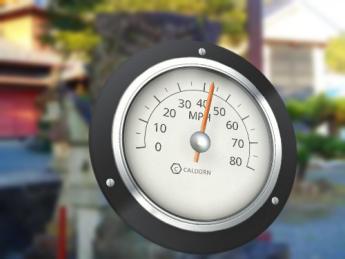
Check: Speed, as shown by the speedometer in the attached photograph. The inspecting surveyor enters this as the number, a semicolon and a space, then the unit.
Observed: 42.5; mph
